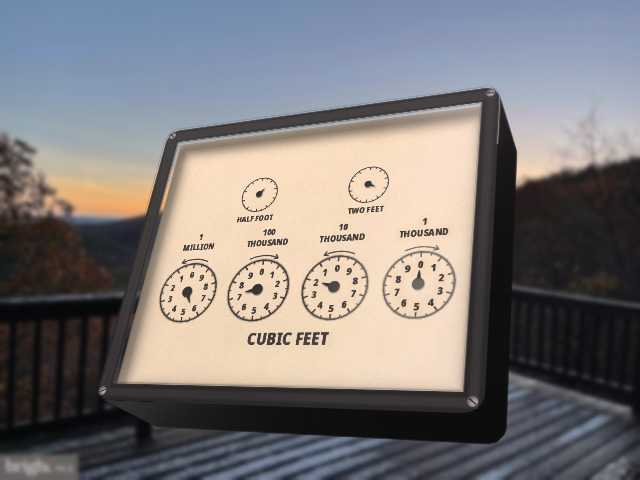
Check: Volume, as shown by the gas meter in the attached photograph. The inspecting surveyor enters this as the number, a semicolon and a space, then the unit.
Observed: 572000; ft³
